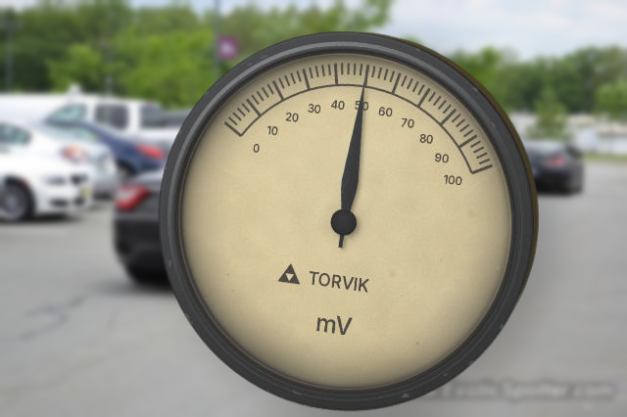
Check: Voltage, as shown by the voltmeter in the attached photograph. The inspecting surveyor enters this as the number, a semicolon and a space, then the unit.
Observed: 50; mV
